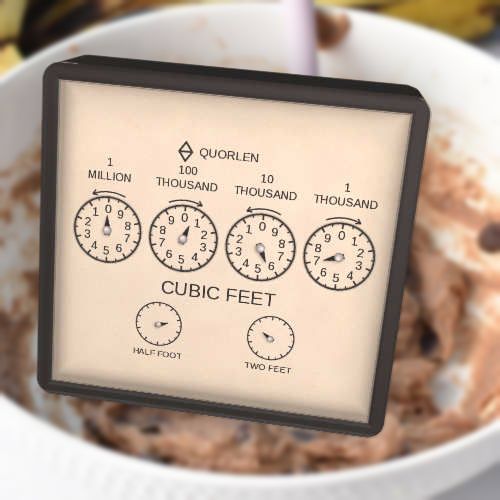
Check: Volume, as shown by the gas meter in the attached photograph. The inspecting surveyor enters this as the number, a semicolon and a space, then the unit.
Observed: 5700; ft³
